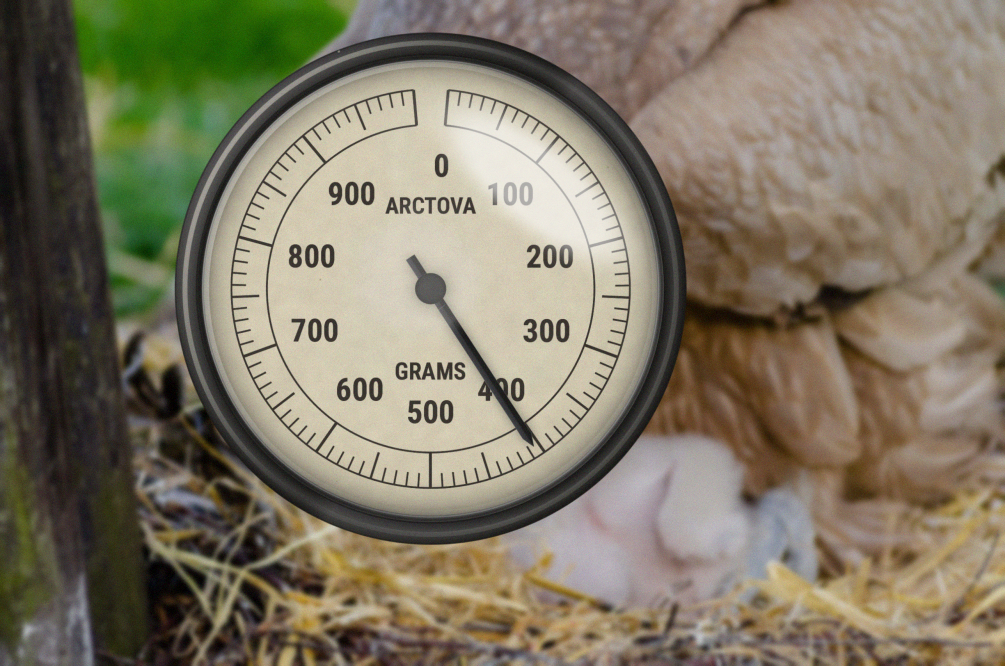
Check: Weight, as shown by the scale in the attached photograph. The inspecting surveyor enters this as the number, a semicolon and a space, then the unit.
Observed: 405; g
